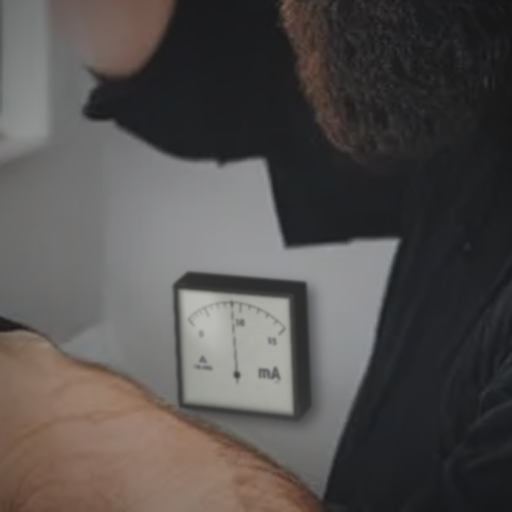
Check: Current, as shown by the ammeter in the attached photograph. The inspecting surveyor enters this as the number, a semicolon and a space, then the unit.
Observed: 9; mA
